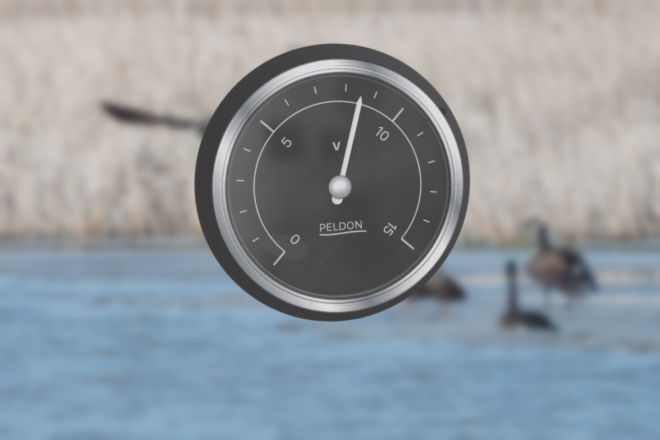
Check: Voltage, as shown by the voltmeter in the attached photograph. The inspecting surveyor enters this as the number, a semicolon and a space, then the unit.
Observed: 8.5; V
